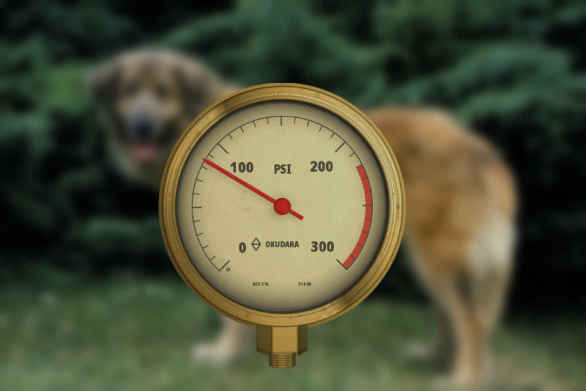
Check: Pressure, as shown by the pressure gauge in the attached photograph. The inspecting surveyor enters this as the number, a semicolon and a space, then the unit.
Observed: 85; psi
